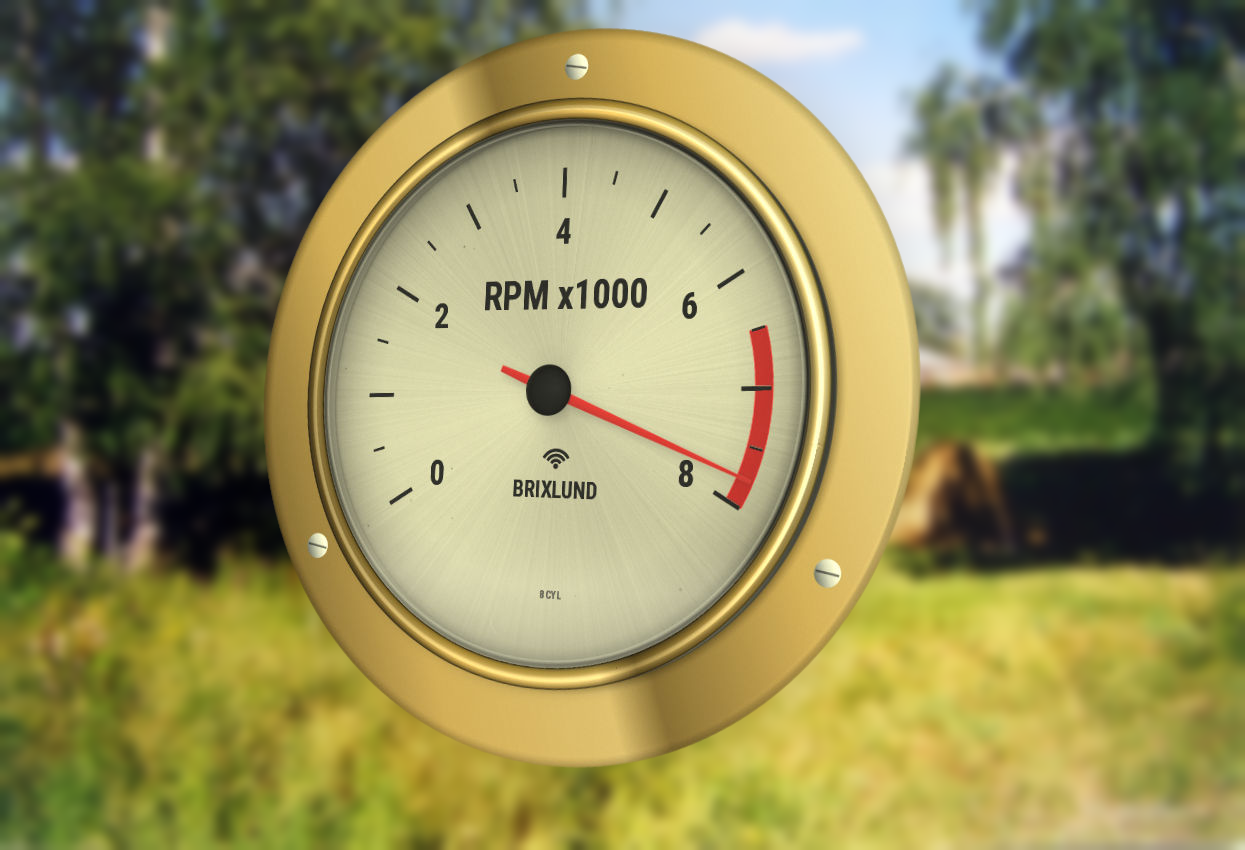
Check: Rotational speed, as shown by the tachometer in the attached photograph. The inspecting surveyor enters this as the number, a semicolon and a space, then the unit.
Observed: 7750; rpm
